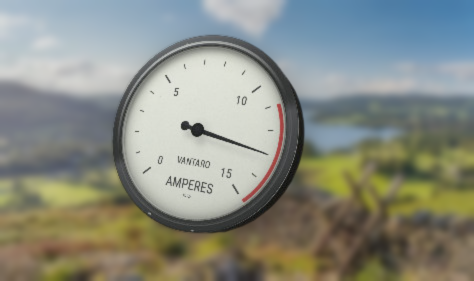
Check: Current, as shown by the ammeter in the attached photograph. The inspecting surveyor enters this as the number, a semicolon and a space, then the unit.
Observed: 13; A
